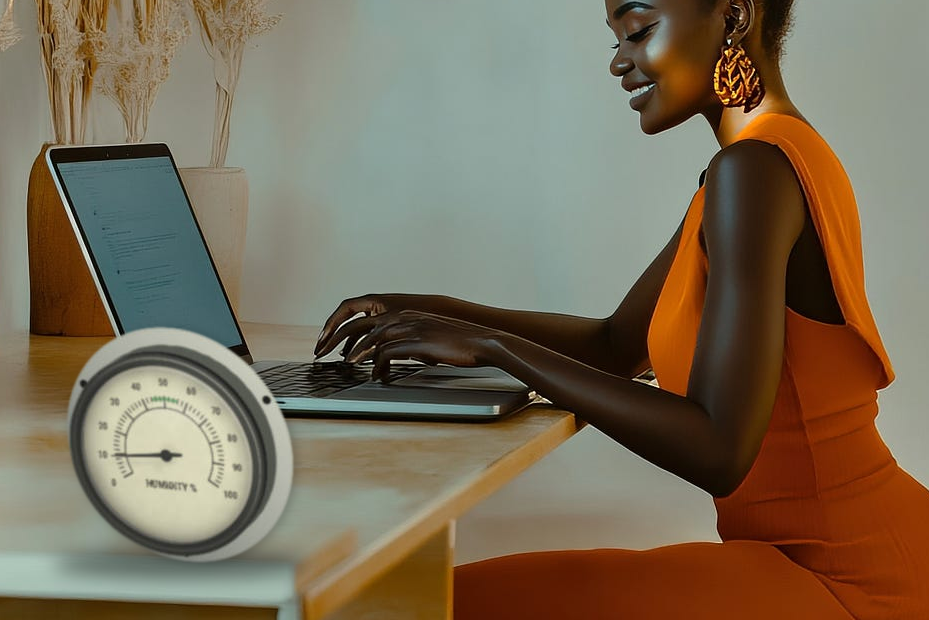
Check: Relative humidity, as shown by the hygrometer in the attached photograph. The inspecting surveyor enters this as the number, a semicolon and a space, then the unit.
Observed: 10; %
